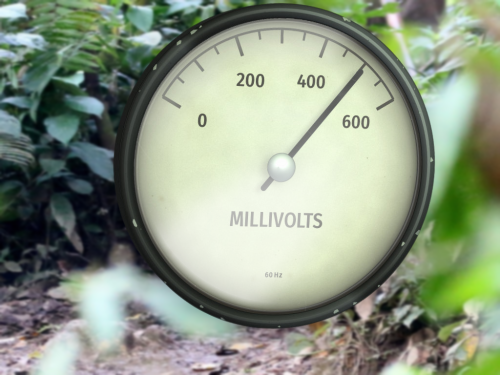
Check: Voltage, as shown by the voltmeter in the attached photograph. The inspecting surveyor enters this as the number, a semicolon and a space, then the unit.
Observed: 500; mV
